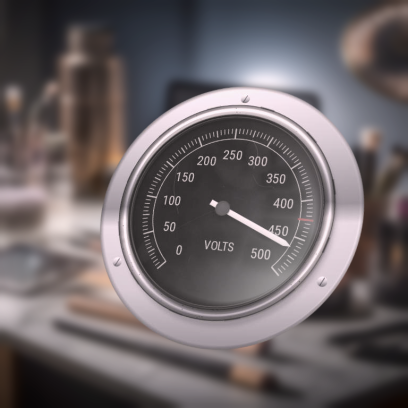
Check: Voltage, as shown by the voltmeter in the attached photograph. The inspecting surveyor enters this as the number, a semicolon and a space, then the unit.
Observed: 465; V
